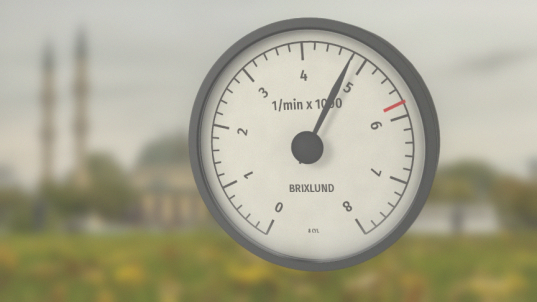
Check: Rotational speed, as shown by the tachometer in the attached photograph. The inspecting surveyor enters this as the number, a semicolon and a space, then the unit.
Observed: 4800; rpm
